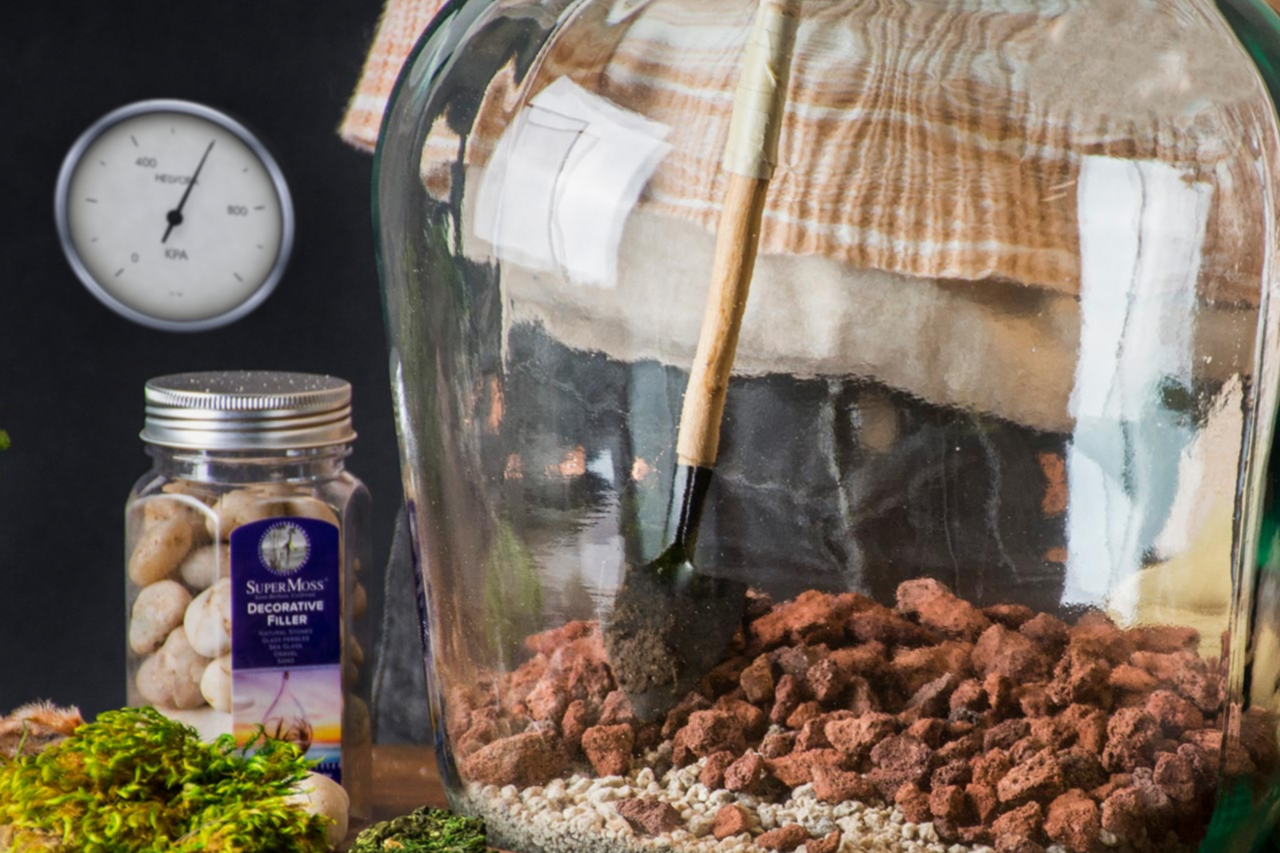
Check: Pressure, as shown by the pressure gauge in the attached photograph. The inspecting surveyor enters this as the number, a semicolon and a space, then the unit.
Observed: 600; kPa
